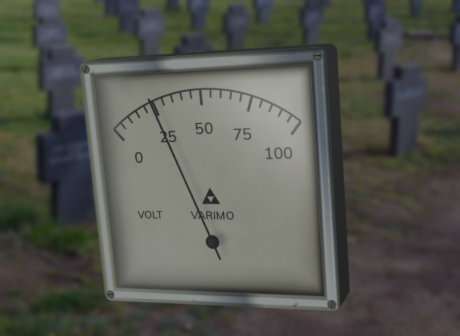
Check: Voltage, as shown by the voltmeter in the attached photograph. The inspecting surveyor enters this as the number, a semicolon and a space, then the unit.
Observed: 25; V
